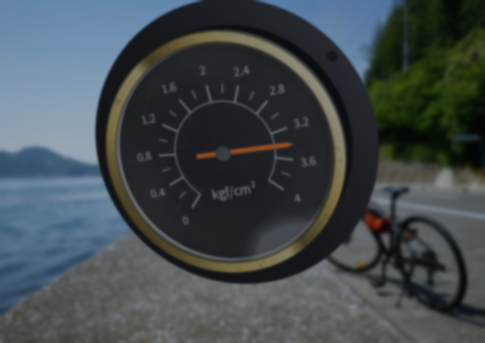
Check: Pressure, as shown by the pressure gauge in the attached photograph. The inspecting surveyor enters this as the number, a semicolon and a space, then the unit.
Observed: 3.4; kg/cm²
